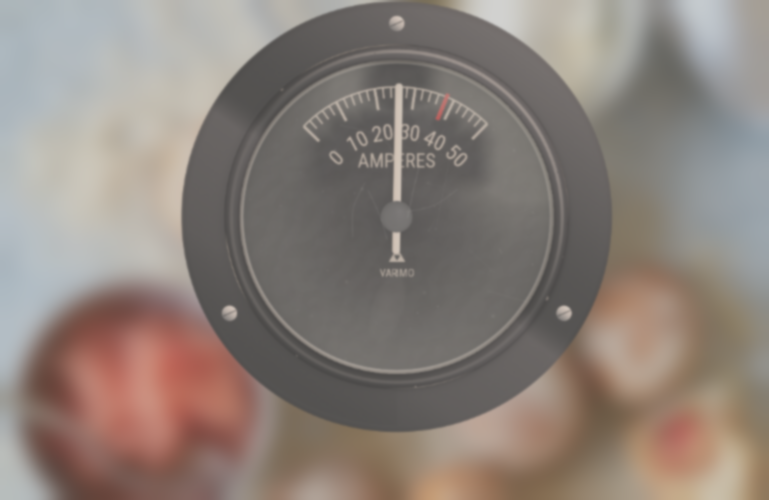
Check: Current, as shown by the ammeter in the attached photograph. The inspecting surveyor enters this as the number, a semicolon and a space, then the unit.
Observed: 26; A
